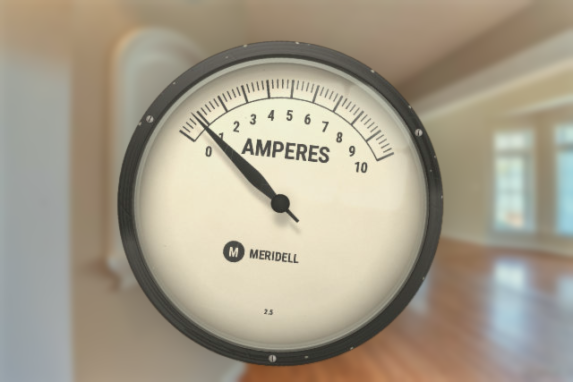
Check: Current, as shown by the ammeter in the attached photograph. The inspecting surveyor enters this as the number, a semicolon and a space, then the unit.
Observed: 0.8; A
